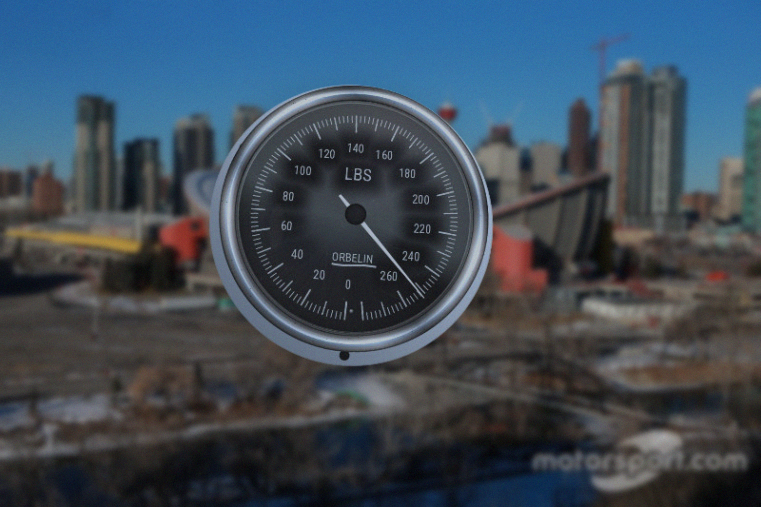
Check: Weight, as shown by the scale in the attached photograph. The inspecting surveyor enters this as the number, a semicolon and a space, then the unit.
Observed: 252; lb
